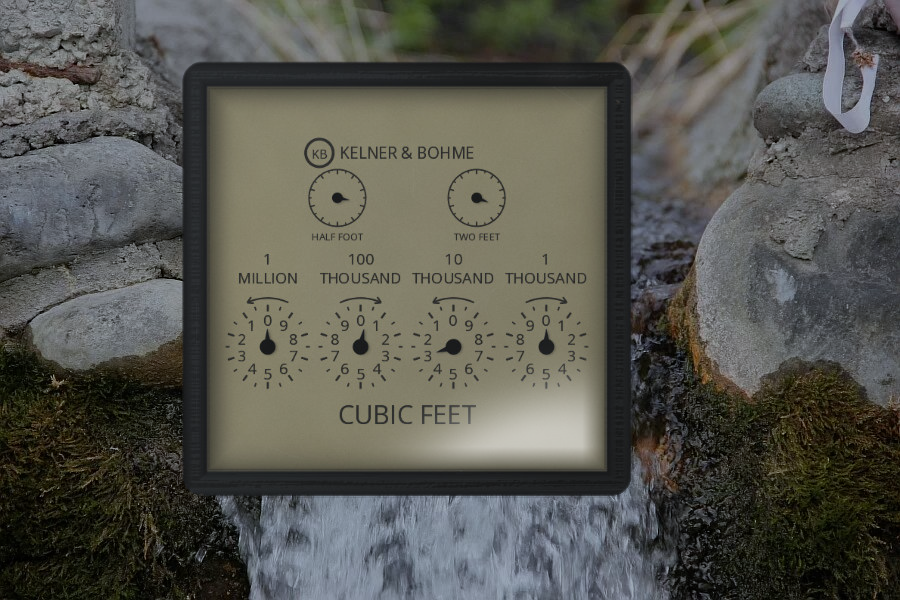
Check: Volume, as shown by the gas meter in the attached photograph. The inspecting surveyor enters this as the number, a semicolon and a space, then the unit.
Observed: 3000; ft³
